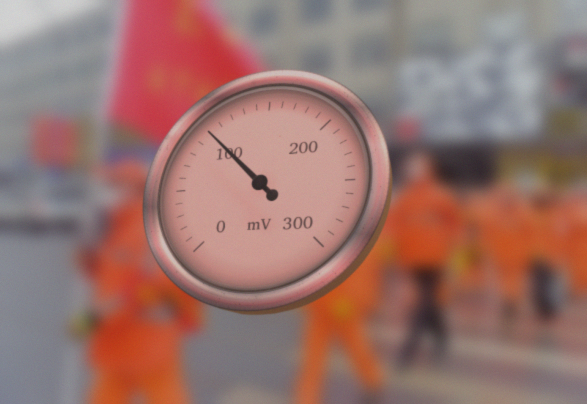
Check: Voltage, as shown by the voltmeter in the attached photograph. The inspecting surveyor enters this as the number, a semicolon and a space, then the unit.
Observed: 100; mV
